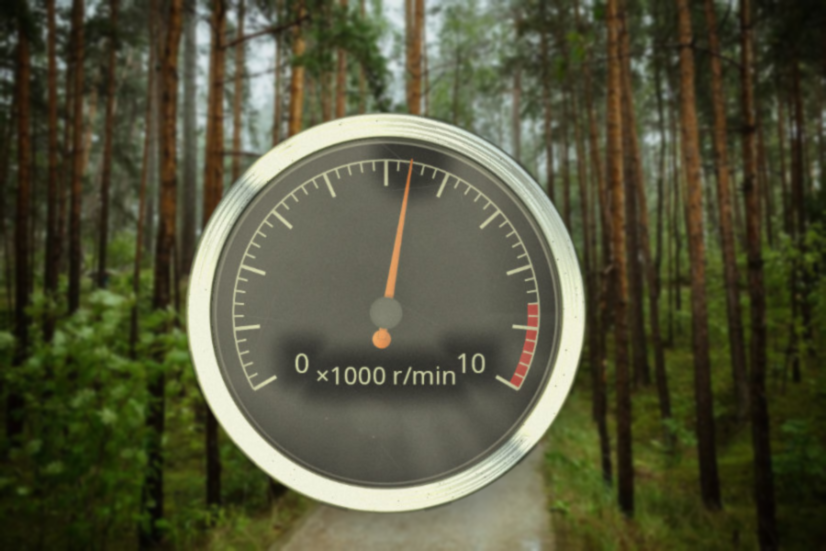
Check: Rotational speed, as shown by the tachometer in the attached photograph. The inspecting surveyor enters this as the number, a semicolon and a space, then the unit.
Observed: 5400; rpm
